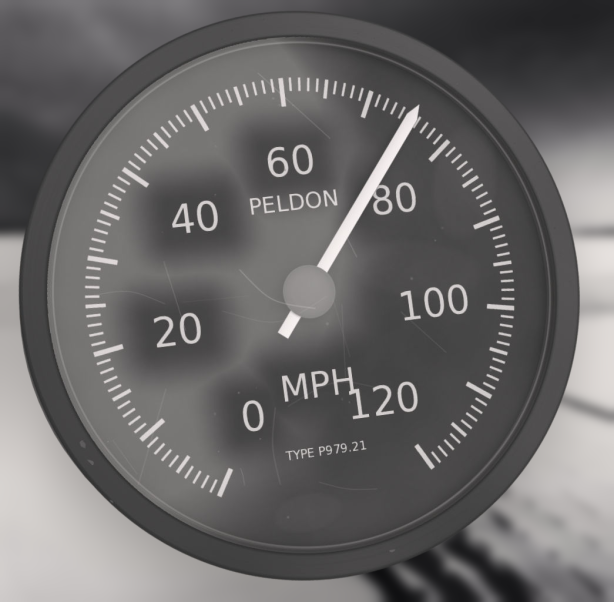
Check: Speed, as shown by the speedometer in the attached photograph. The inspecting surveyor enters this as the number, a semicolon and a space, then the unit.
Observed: 75; mph
